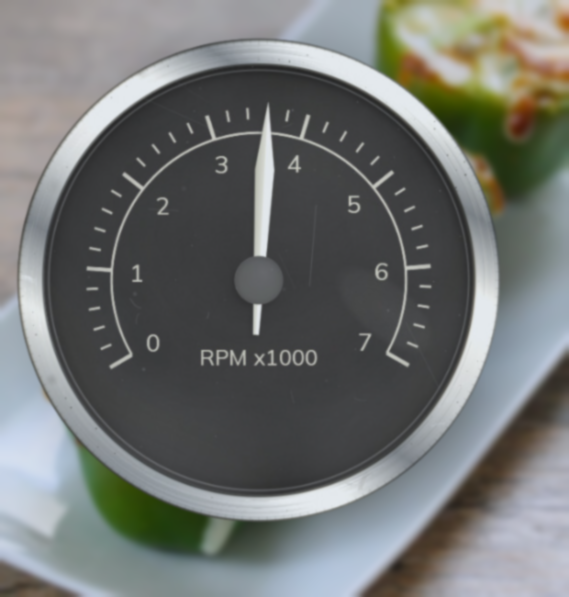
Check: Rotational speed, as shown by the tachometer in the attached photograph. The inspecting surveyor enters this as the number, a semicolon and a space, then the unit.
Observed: 3600; rpm
